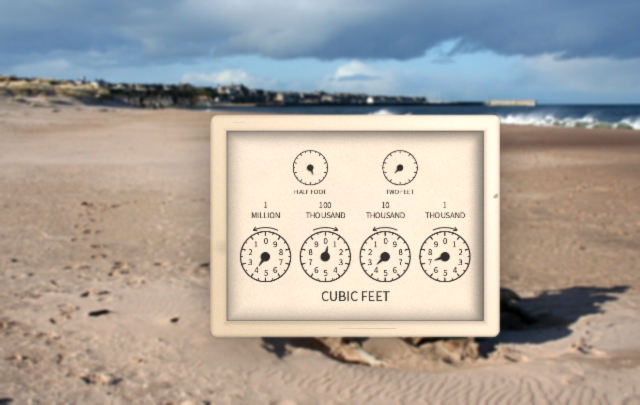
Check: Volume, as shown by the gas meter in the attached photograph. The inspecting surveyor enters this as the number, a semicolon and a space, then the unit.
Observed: 403700; ft³
